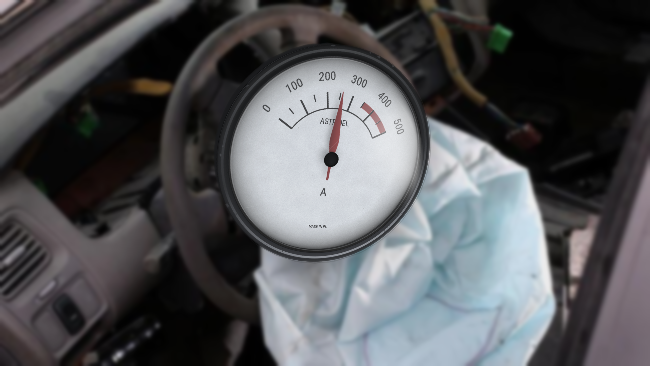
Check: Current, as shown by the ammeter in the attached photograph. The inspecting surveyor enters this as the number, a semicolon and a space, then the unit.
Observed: 250; A
